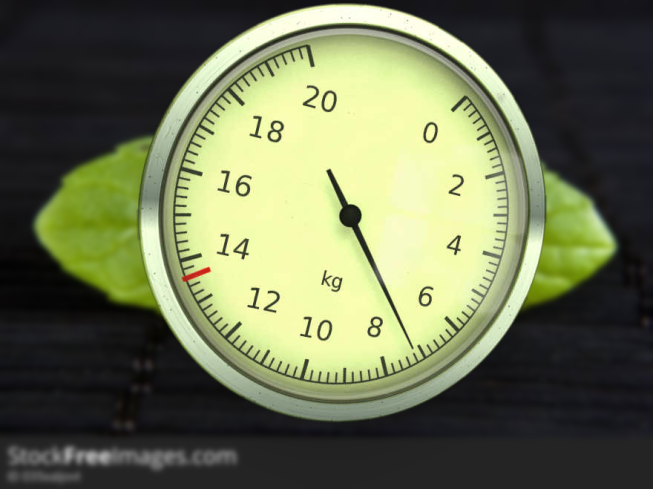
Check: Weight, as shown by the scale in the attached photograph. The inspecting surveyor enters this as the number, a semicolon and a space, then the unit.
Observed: 7.2; kg
